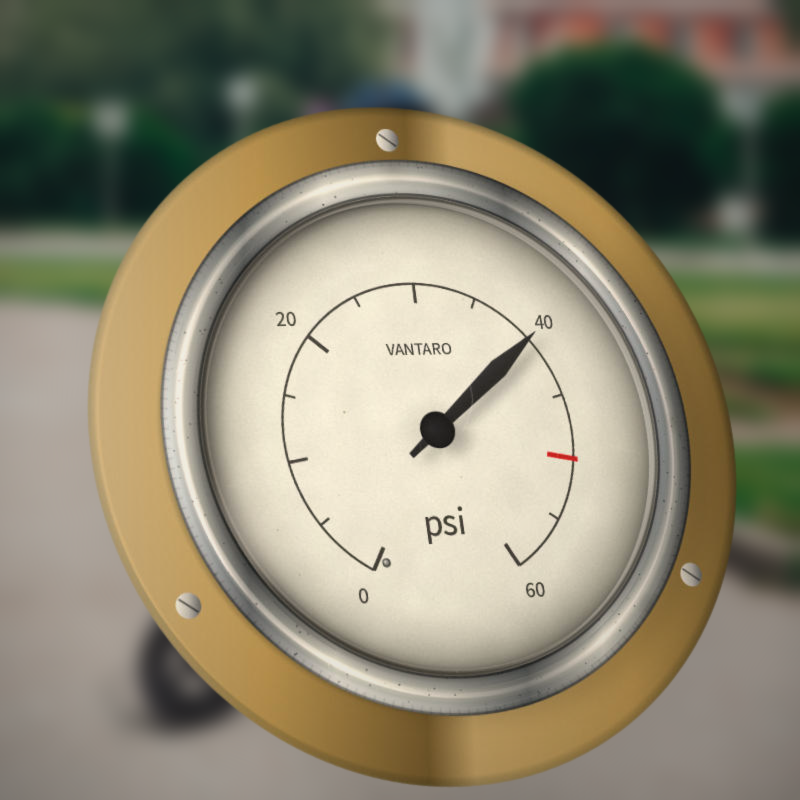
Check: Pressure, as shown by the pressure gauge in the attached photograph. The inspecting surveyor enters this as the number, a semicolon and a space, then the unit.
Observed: 40; psi
